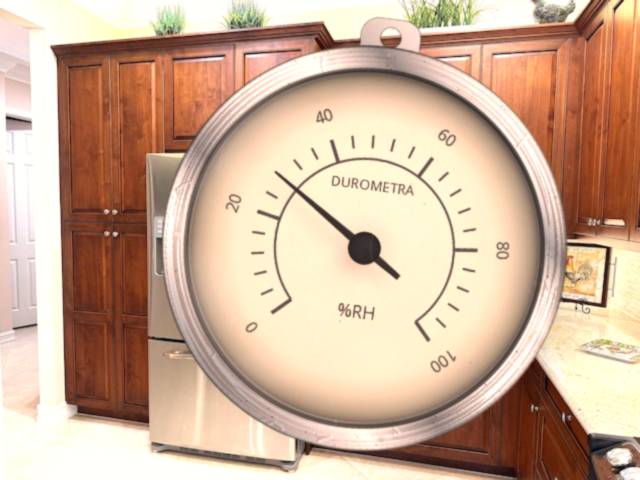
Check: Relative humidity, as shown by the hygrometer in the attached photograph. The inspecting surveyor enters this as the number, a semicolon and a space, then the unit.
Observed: 28; %
